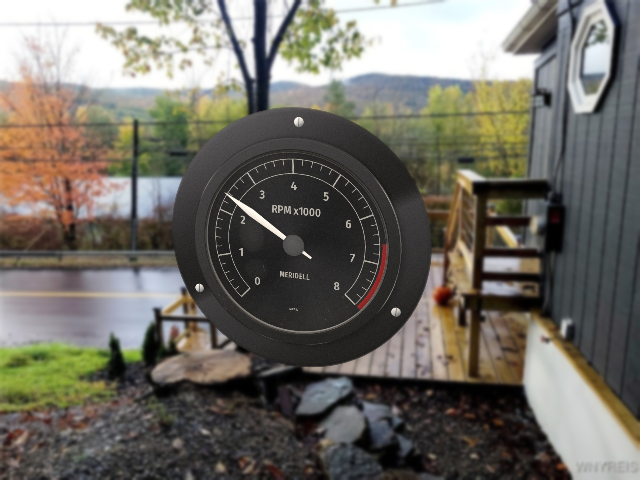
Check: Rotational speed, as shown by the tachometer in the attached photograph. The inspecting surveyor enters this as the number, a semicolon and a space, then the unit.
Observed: 2400; rpm
